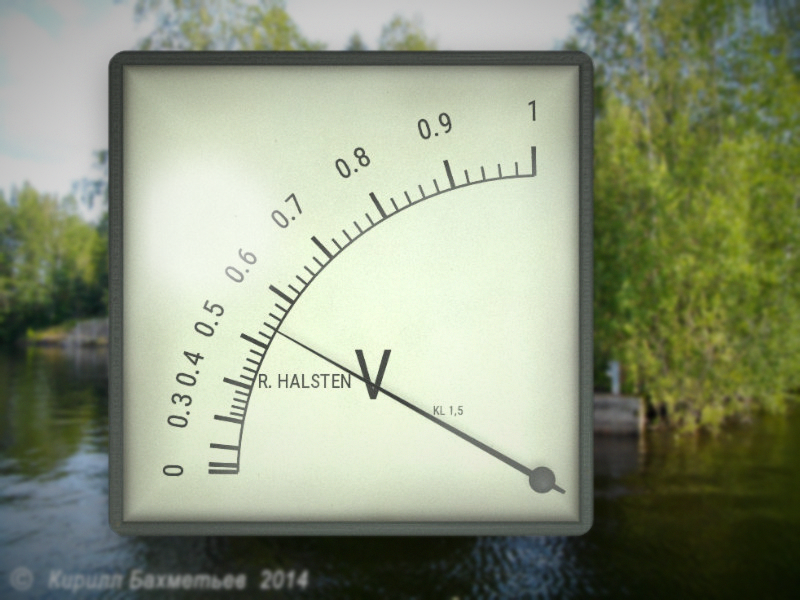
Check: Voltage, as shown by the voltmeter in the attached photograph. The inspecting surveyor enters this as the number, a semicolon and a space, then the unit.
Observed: 0.54; V
